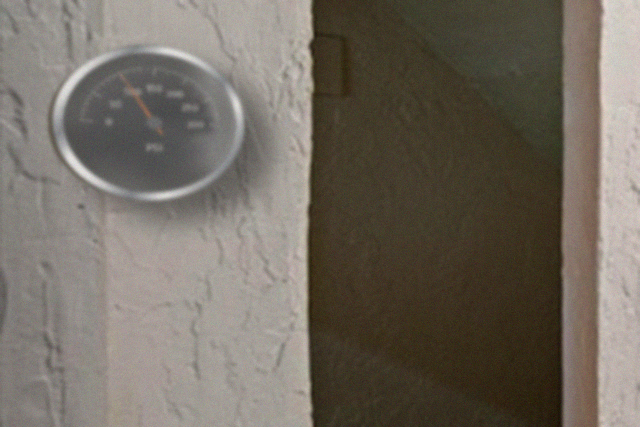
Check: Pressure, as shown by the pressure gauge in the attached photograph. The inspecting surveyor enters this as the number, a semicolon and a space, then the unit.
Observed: 100; psi
